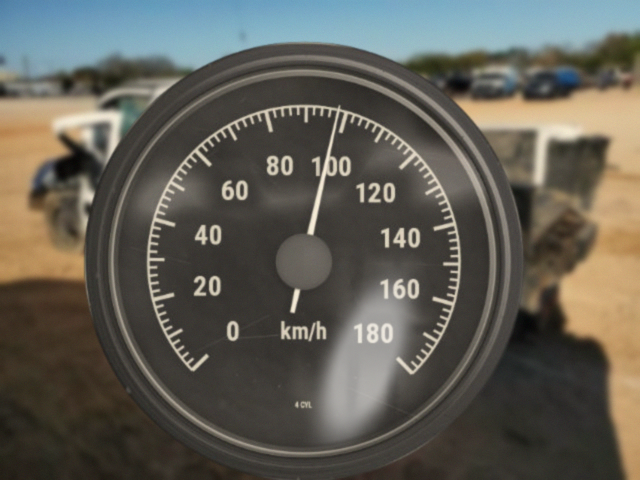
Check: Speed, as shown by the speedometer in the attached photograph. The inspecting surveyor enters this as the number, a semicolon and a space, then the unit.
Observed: 98; km/h
